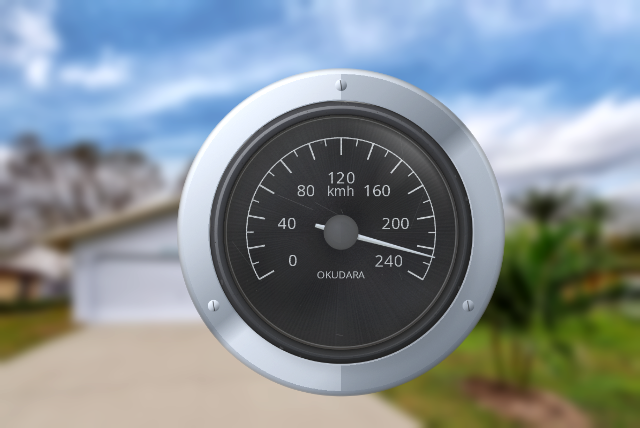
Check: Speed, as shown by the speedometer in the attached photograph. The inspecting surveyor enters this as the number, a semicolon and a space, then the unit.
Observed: 225; km/h
